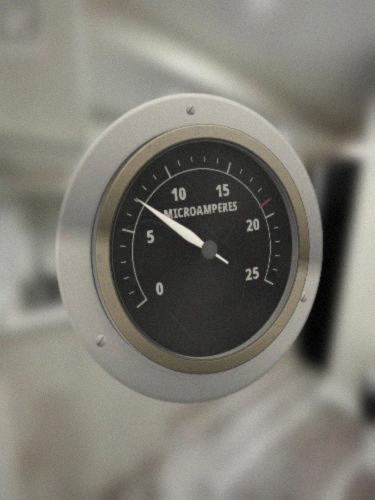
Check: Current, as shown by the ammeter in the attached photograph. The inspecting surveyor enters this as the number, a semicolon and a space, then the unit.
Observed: 7; µA
